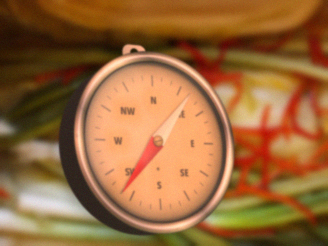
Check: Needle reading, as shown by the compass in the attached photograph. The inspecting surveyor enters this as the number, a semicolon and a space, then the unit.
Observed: 220; °
